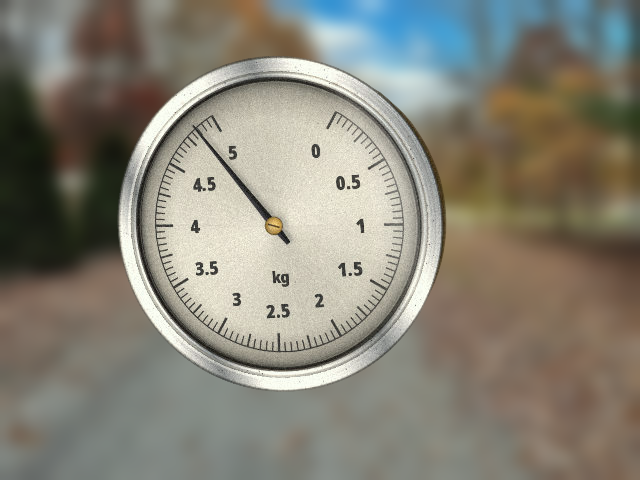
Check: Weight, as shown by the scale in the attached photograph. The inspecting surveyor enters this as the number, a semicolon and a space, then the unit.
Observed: 4.85; kg
